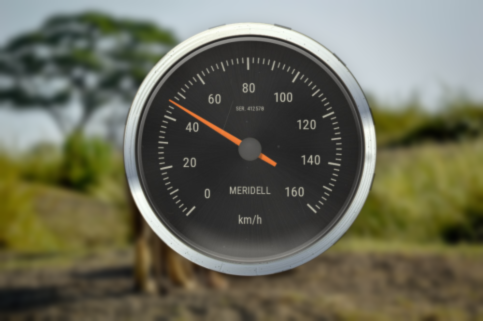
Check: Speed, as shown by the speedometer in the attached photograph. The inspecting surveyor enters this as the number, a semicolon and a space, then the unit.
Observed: 46; km/h
